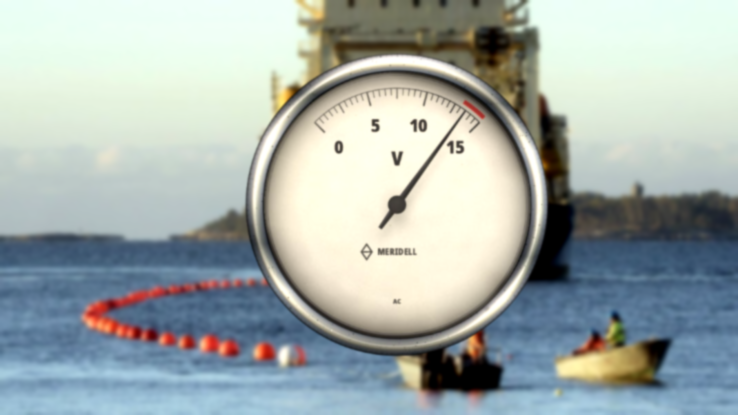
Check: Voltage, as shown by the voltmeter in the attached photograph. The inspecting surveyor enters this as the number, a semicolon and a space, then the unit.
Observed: 13.5; V
